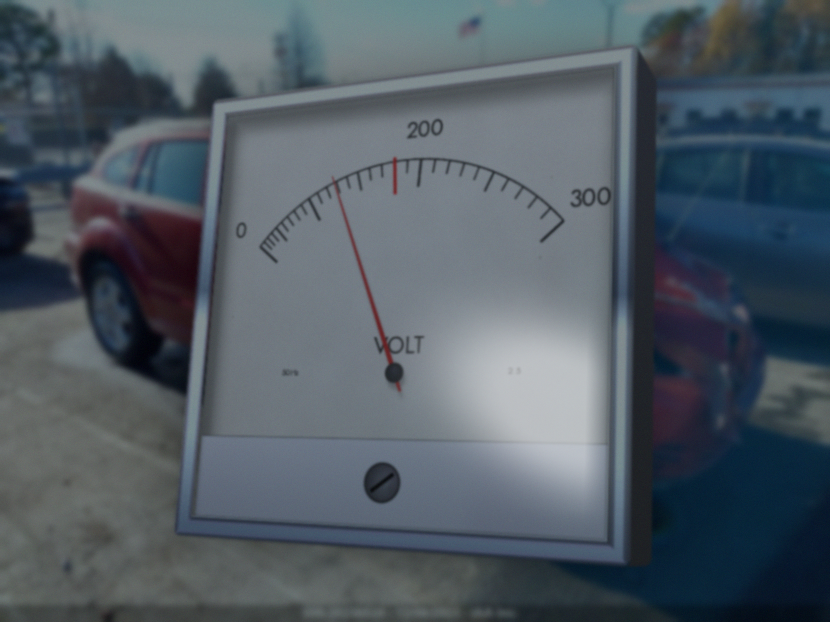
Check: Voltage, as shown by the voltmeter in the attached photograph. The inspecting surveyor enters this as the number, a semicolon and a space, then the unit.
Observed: 130; V
